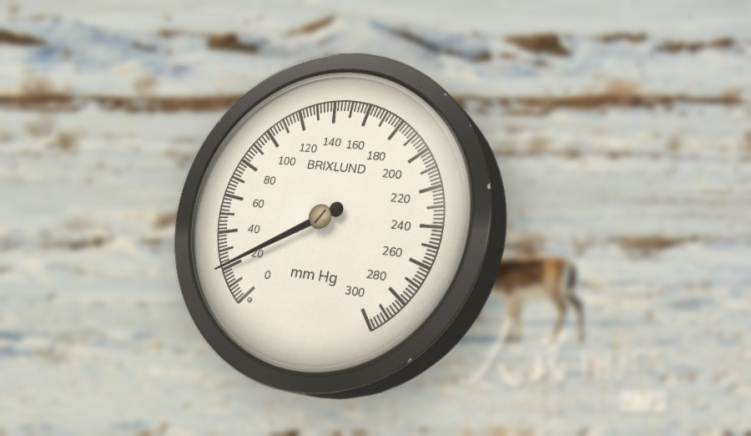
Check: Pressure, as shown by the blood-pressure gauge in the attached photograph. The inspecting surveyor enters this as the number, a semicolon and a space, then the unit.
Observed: 20; mmHg
